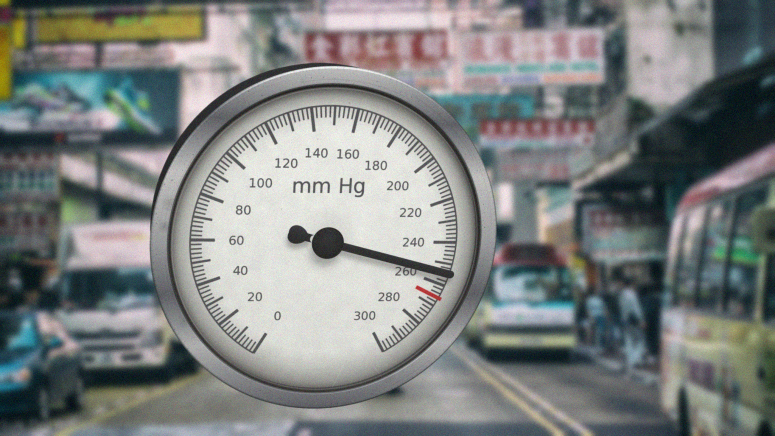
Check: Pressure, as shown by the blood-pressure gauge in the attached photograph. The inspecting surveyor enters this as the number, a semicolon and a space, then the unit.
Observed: 254; mmHg
